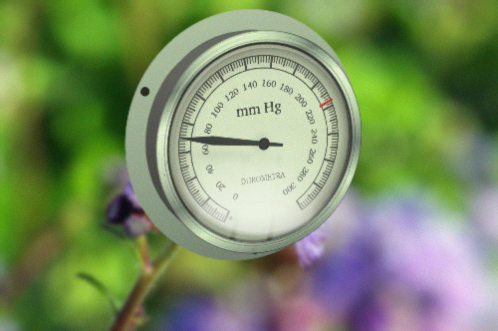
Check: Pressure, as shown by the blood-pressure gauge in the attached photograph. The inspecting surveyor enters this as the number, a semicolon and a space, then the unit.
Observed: 70; mmHg
